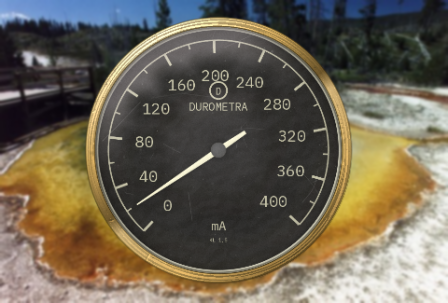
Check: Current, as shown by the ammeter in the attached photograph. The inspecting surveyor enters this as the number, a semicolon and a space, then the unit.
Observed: 20; mA
